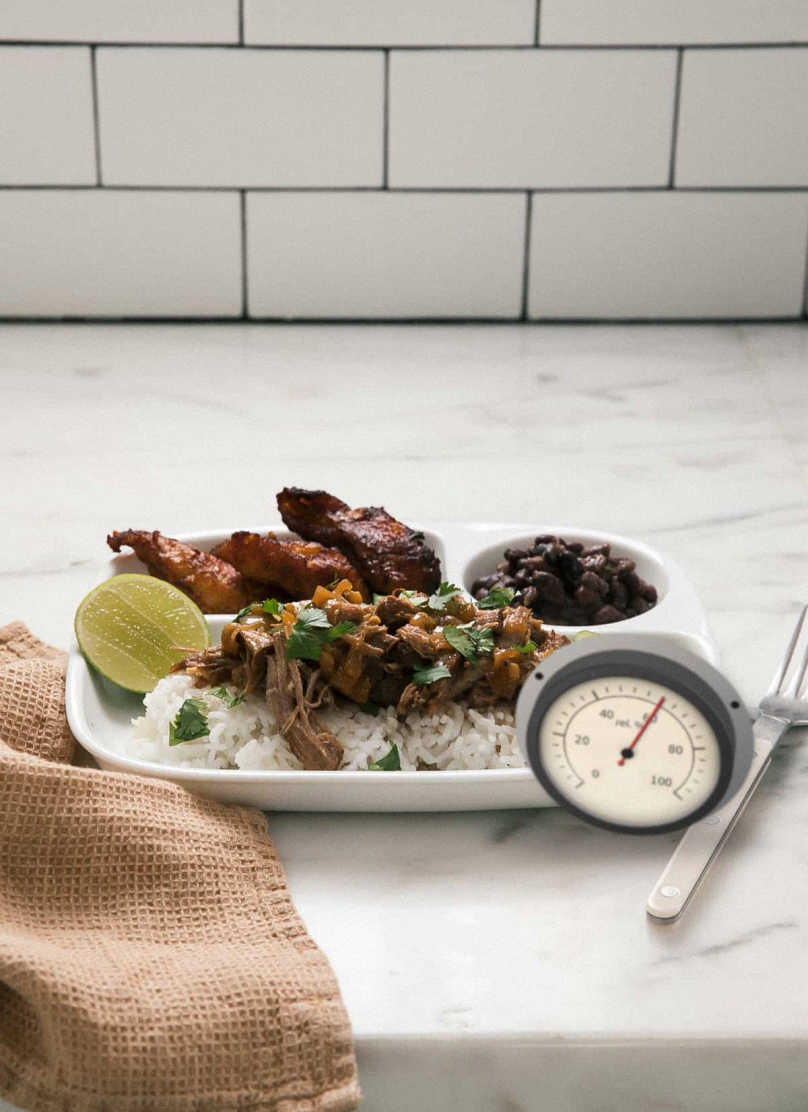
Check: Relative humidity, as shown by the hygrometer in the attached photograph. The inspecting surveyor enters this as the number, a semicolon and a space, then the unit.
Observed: 60; %
